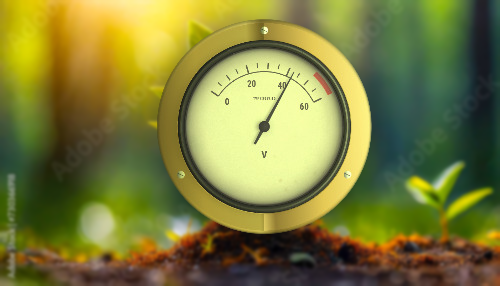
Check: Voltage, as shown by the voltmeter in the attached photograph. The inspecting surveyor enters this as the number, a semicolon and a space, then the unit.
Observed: 42.5; V
